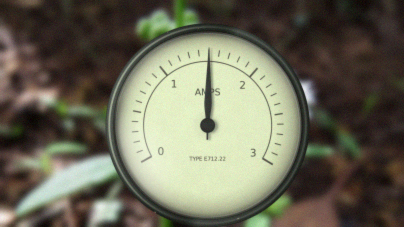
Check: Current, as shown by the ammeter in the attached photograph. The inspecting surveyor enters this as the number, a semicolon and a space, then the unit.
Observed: 1.5; A
